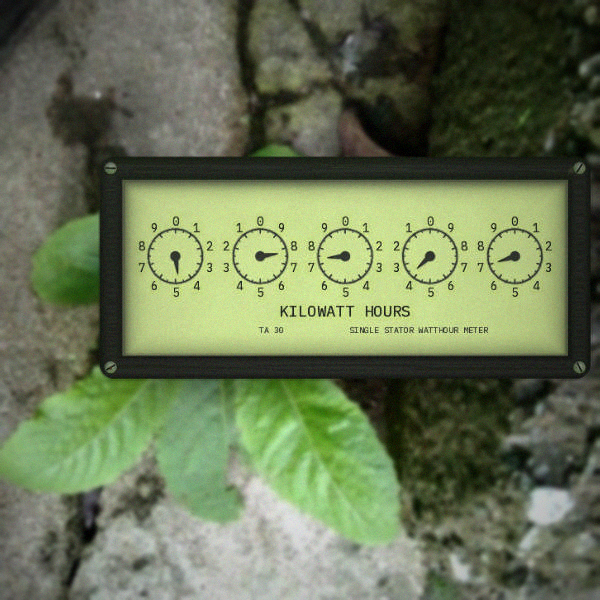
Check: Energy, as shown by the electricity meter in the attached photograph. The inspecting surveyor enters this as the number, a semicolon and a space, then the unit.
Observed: 47737; kWh
